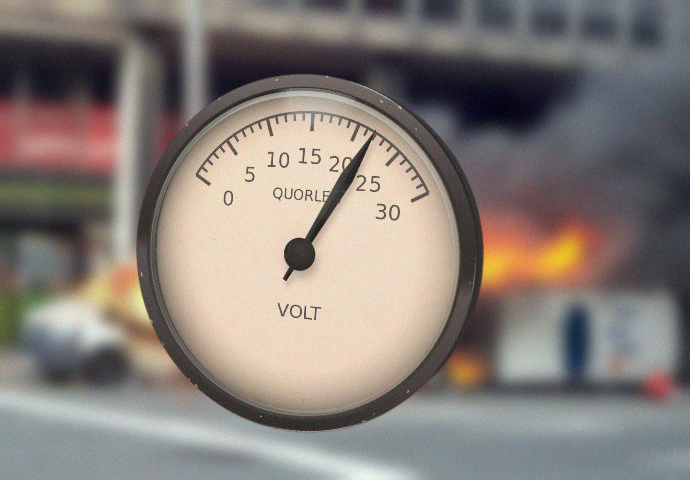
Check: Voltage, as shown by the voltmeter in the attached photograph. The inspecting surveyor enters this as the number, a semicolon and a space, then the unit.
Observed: 22; V
